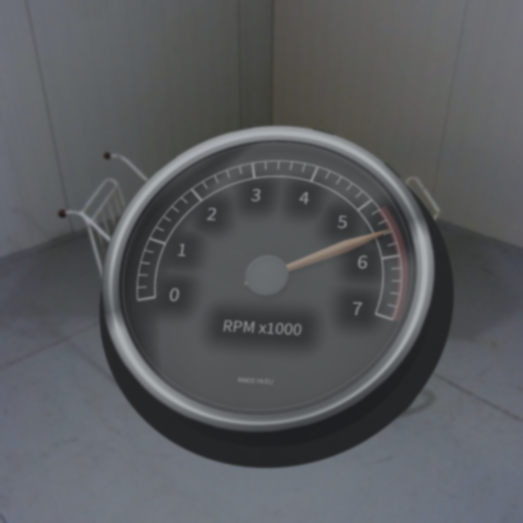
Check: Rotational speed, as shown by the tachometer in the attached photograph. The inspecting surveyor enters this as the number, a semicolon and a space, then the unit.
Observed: 5600; rpm
